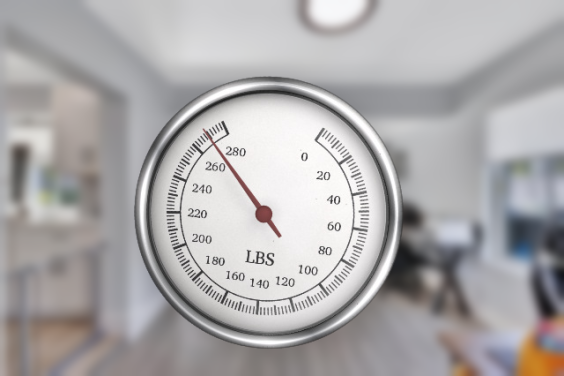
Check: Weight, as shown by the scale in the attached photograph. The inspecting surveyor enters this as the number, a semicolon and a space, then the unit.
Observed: 270; lb
